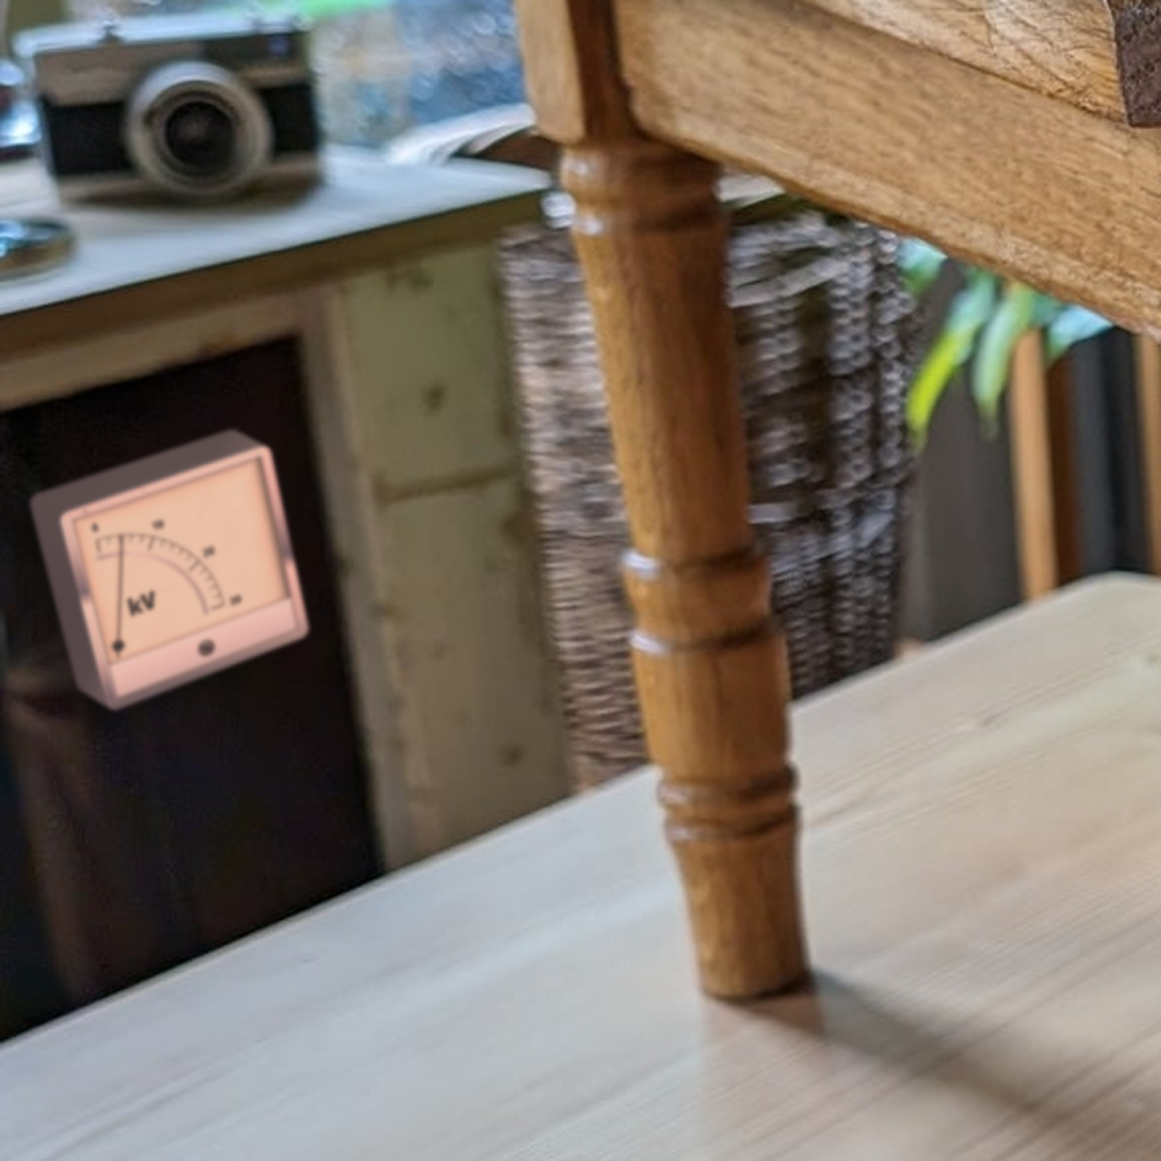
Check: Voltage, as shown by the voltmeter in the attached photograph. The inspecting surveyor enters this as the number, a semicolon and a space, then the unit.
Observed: 4; kV
